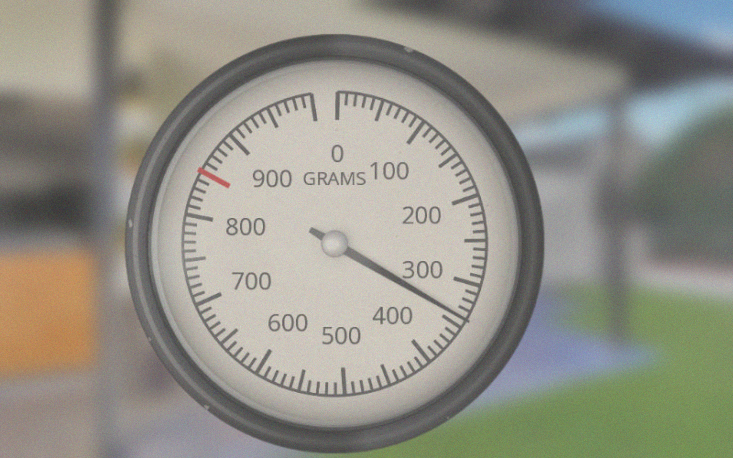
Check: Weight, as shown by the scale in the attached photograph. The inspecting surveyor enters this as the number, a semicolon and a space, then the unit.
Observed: 340; g
